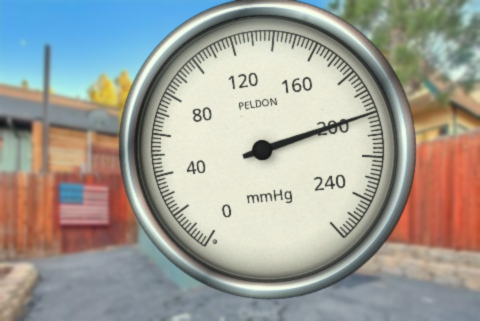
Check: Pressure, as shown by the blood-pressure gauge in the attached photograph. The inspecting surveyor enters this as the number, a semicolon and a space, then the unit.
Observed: 200; mmHg
